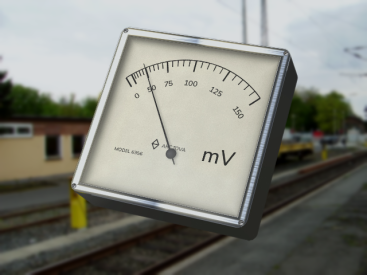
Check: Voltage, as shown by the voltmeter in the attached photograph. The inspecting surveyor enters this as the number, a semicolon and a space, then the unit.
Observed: 50; mV
